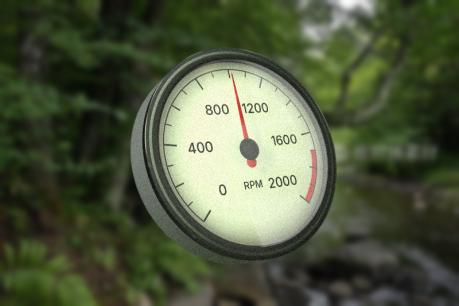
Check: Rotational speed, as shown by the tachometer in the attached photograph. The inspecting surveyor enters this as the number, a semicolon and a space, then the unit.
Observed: 1000; rpm
